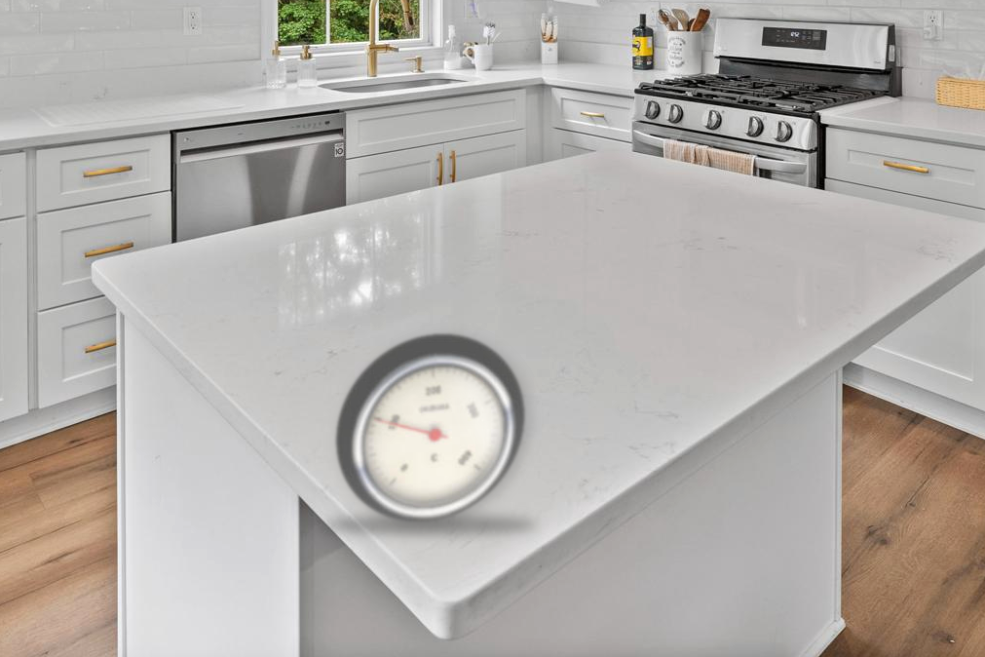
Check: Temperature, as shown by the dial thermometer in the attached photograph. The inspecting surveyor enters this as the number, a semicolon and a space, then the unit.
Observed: 100; °C
